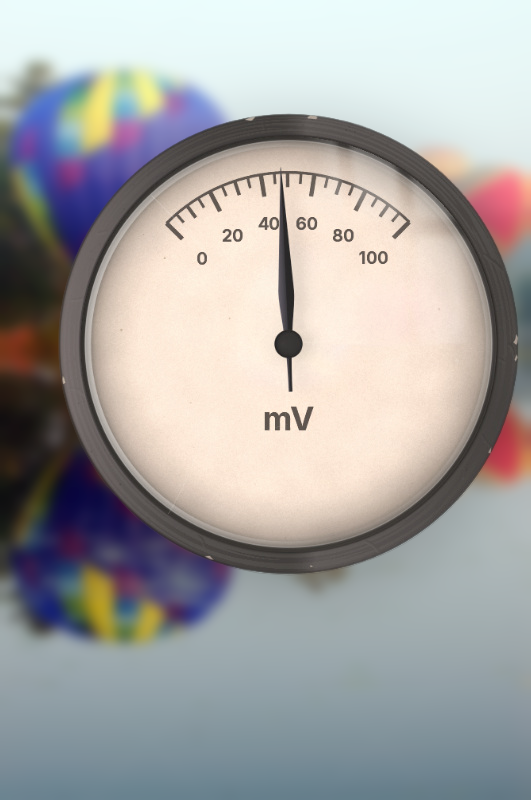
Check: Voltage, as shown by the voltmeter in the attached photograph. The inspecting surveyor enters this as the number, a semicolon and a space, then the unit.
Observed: 47.5; mV
